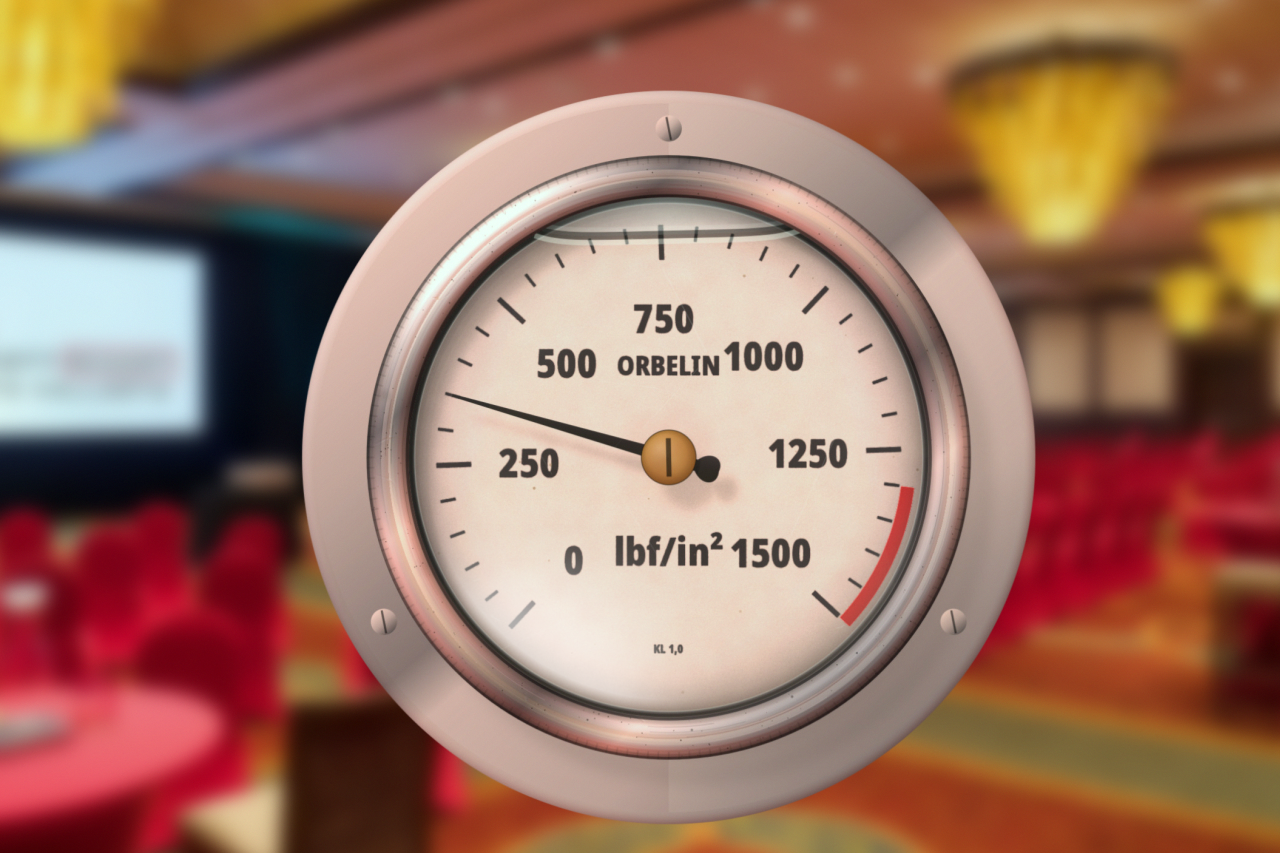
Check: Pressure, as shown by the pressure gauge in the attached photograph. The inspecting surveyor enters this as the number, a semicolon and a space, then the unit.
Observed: 350; psi
